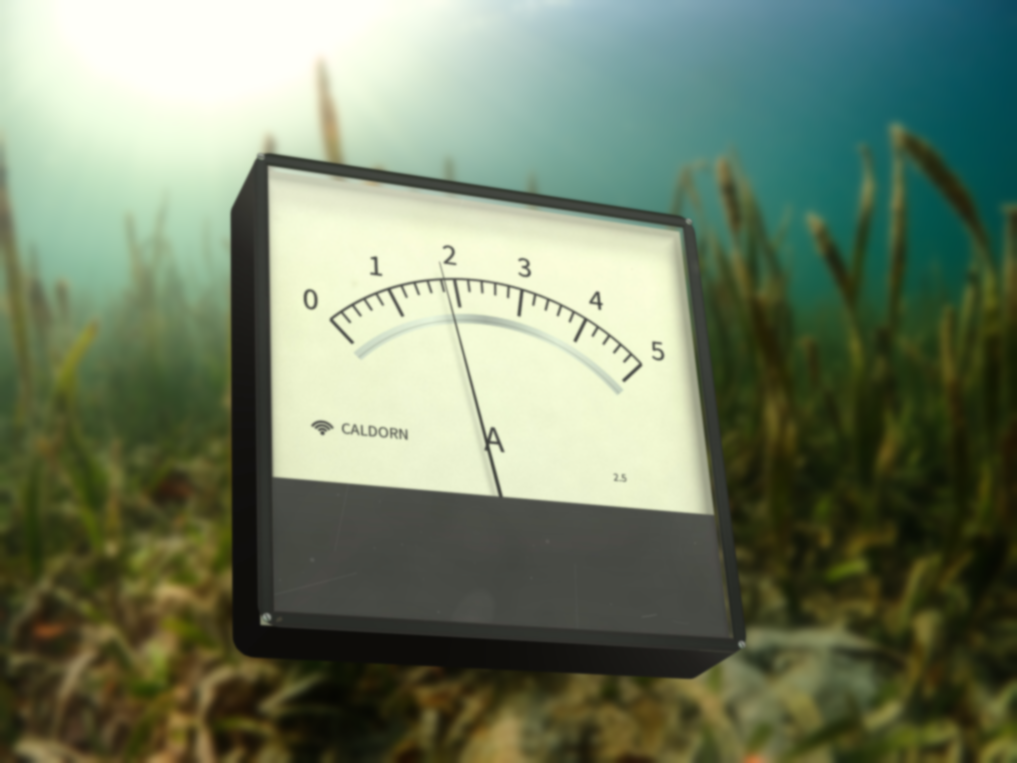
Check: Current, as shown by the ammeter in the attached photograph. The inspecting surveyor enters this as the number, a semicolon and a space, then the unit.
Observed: 1.8; A
